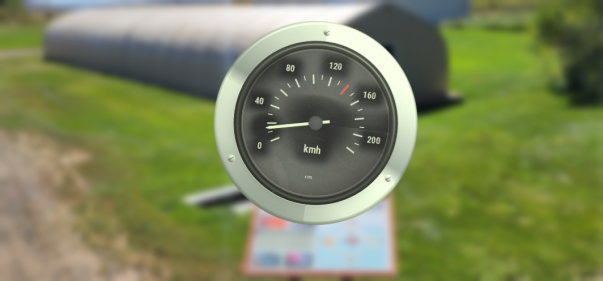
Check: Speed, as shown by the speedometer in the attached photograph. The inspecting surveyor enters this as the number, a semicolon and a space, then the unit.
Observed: 15; km/h
